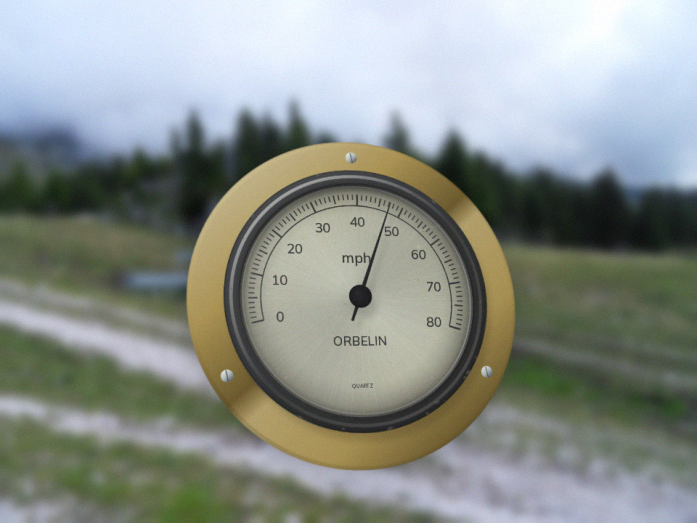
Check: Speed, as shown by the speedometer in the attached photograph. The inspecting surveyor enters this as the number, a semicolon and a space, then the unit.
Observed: 47; mph
